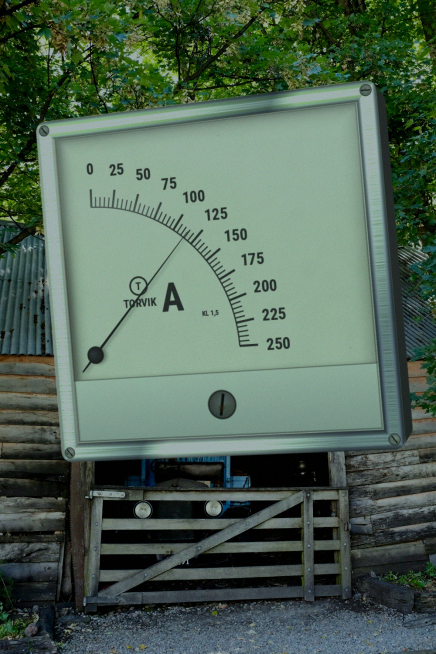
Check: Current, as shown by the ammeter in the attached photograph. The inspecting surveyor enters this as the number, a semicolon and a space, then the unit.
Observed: 115; A
